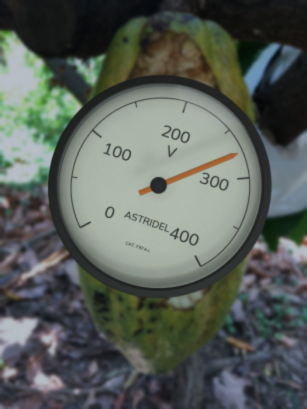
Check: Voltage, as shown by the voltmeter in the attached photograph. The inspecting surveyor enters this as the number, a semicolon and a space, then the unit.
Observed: 275; V
